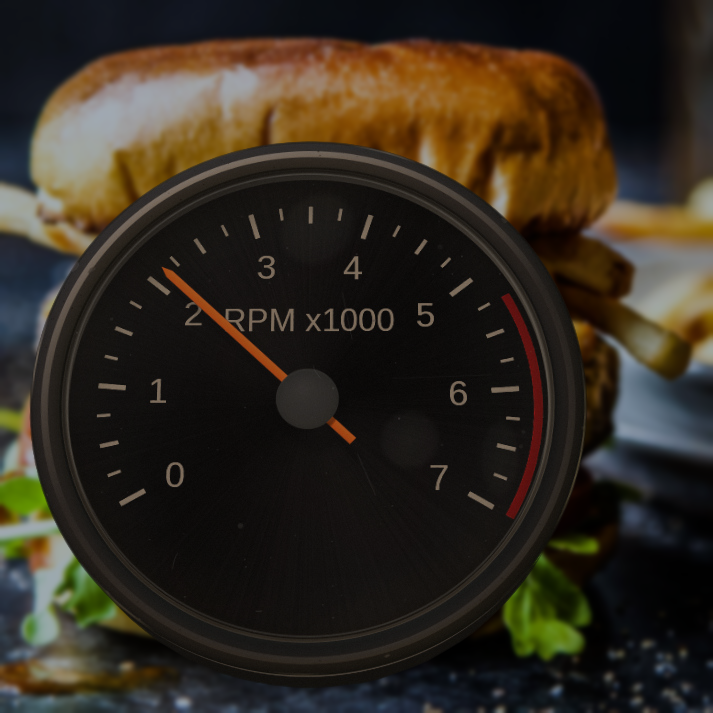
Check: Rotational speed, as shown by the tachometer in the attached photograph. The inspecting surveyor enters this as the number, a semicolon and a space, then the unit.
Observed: 2125; rpm
